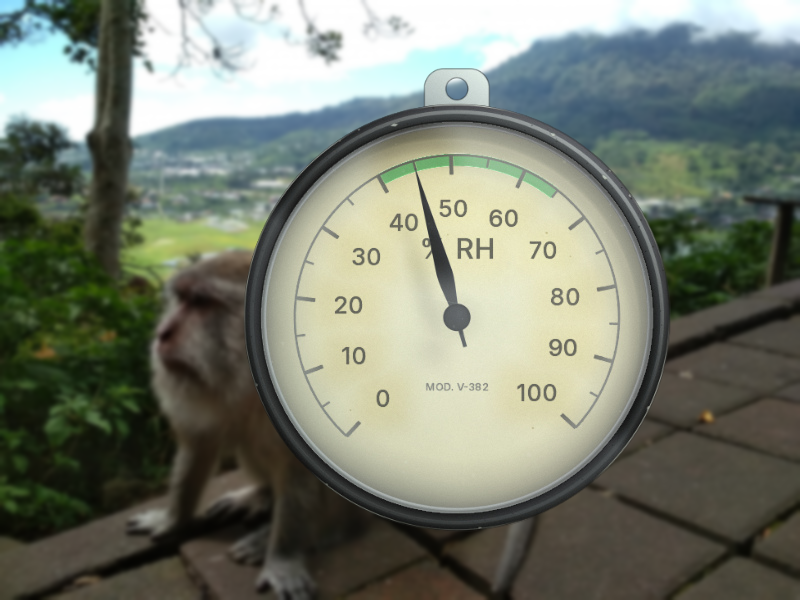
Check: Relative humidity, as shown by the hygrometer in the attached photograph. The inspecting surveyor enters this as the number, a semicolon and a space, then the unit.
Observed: 45; %
